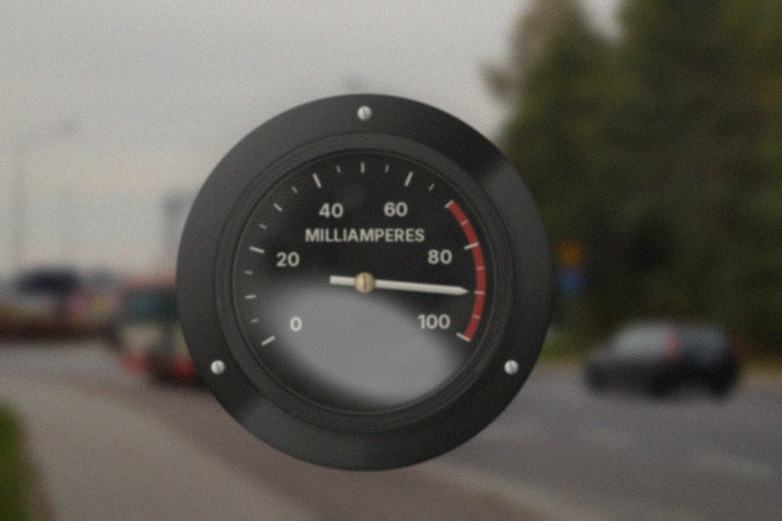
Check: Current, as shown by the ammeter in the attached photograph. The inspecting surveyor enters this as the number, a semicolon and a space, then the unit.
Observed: 90; mA
